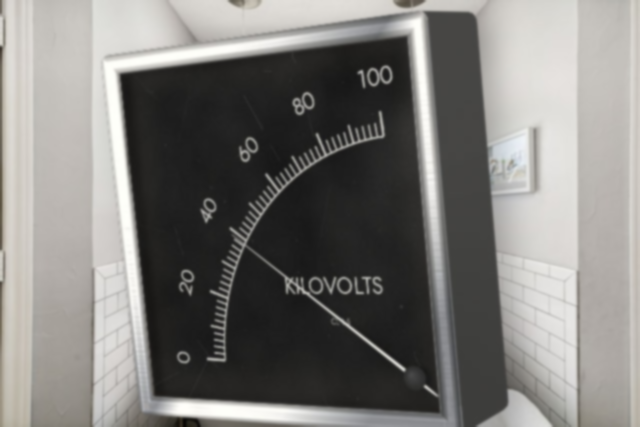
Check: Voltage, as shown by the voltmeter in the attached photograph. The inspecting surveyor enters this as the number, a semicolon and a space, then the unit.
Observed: 40; kV
